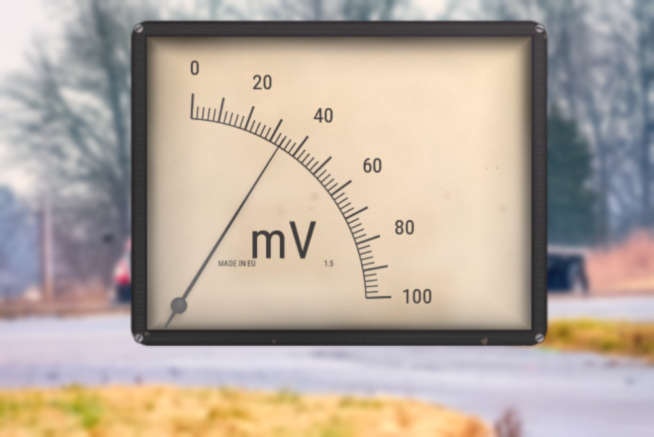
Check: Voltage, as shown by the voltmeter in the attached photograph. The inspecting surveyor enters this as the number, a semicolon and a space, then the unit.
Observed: 34; mV
